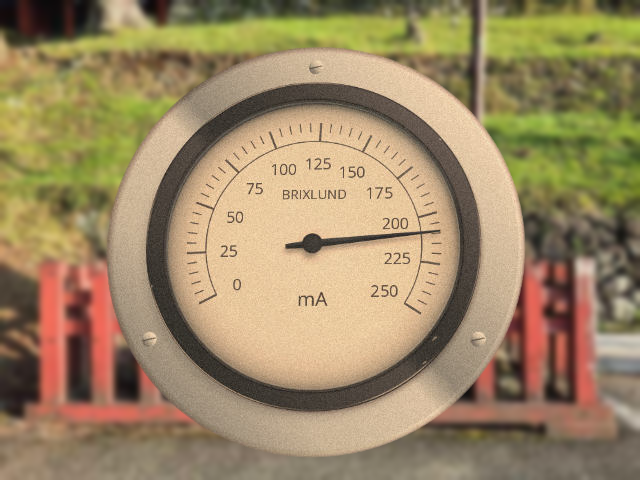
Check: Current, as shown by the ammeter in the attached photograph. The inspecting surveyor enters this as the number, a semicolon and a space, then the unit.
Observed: 210; mA
